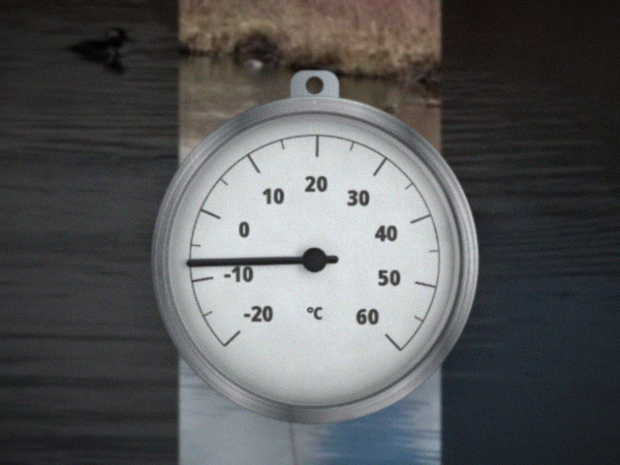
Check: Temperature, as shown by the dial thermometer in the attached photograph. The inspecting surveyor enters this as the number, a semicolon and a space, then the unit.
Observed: -7.5; °C
